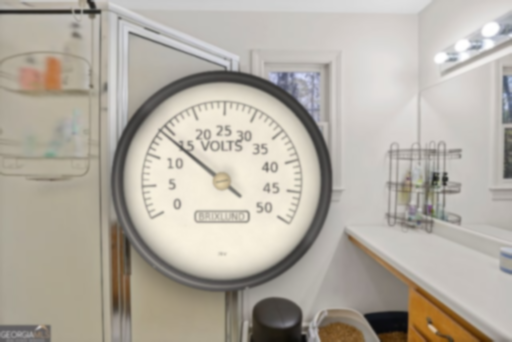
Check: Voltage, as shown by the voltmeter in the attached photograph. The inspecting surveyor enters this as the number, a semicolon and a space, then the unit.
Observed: 14; V
